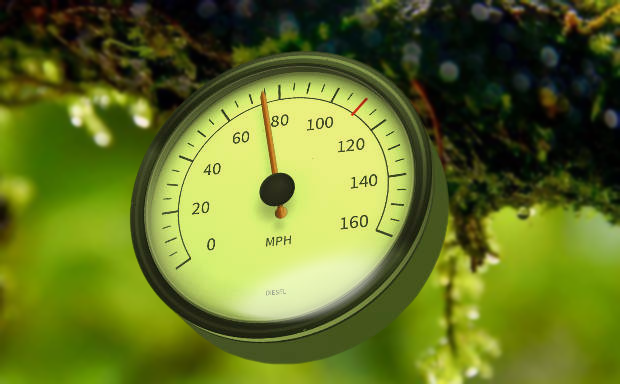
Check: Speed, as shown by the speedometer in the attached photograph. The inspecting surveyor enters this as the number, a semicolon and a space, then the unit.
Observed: 75; mph
